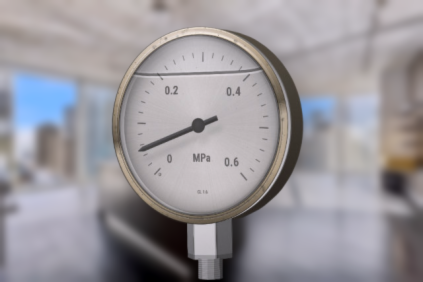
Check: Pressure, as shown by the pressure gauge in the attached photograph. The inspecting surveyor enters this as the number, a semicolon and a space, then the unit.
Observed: 0.05; MPa
